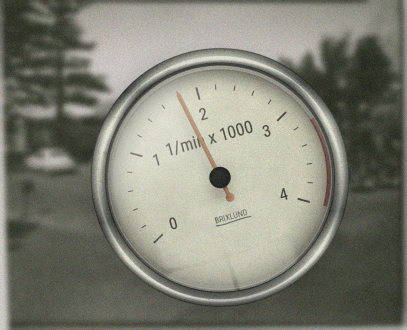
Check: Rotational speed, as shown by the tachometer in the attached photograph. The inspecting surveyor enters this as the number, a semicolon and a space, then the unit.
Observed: 1800; rpm
